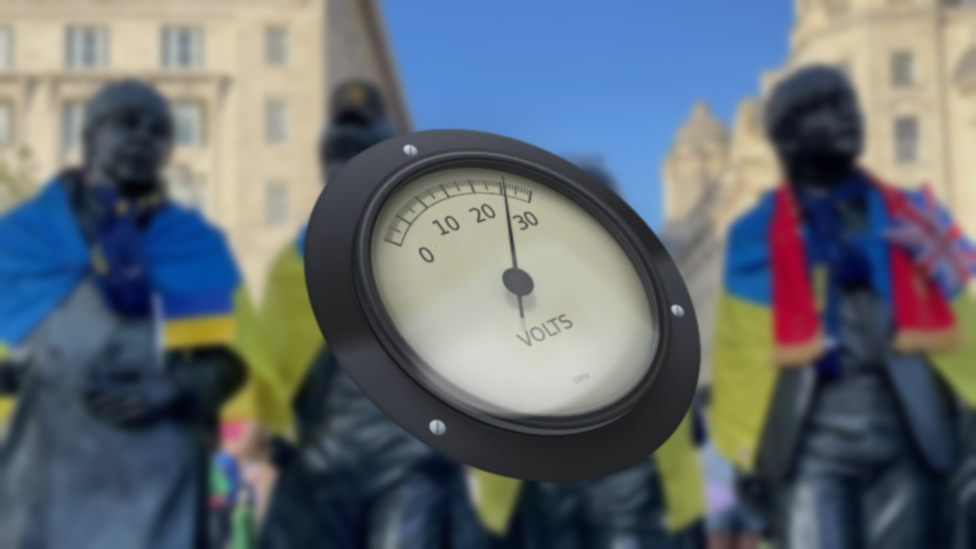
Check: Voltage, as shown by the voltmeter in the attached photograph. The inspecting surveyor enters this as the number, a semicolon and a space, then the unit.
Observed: 25; V
